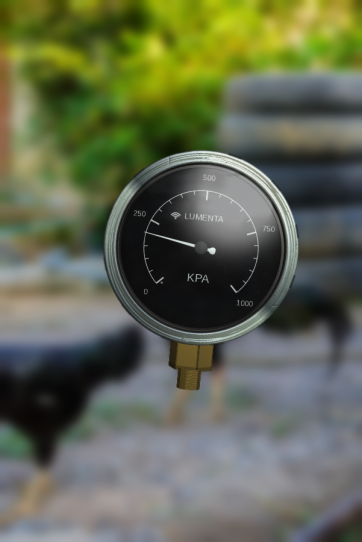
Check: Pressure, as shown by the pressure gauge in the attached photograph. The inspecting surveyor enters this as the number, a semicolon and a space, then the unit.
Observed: 200; kPa
